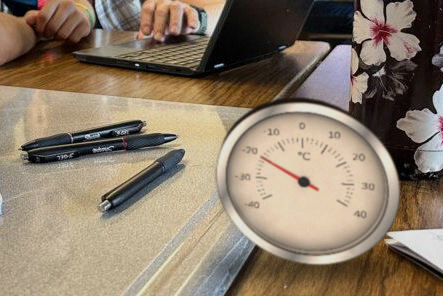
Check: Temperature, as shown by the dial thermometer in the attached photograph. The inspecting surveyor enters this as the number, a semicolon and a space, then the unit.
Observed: -20; °C
